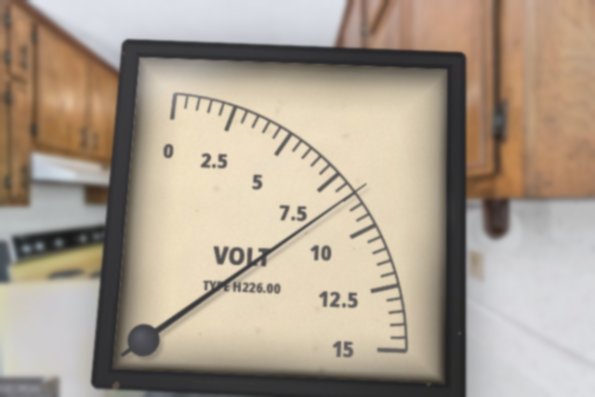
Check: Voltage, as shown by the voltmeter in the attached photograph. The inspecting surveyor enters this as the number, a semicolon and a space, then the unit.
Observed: 8.5; V
